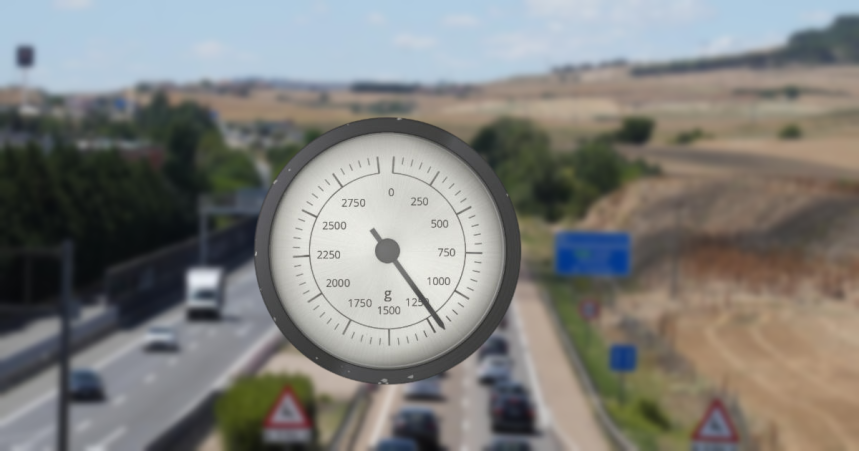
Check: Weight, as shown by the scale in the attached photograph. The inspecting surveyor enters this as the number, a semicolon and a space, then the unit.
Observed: 1200; g
